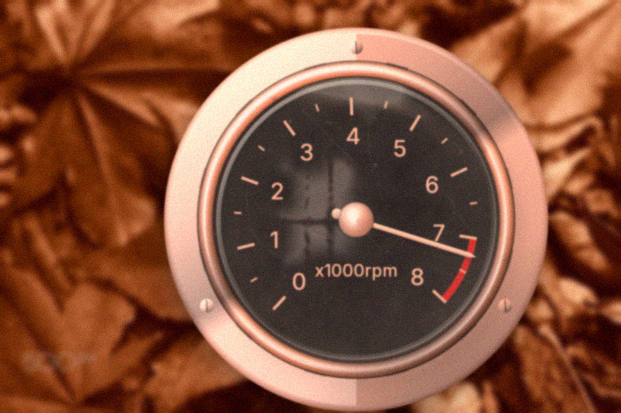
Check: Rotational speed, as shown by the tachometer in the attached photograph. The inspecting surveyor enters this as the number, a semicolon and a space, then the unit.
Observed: 7250; rpm
